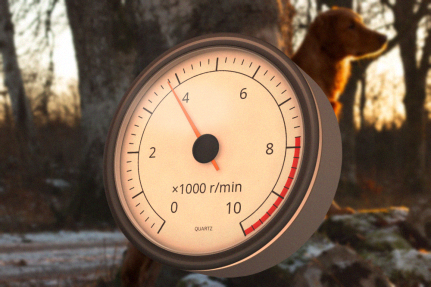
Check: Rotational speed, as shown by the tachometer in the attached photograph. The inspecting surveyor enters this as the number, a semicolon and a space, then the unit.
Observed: 3800; rpm
